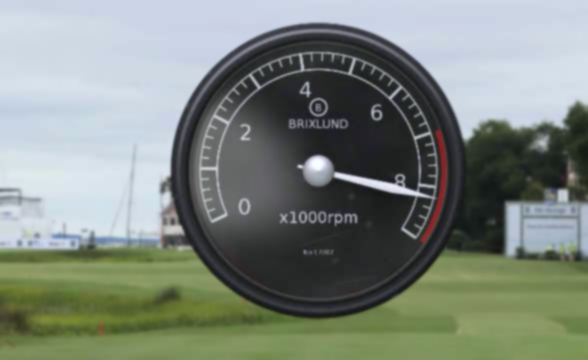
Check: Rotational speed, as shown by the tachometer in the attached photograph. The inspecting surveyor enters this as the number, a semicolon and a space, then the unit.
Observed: 8200; rpm
